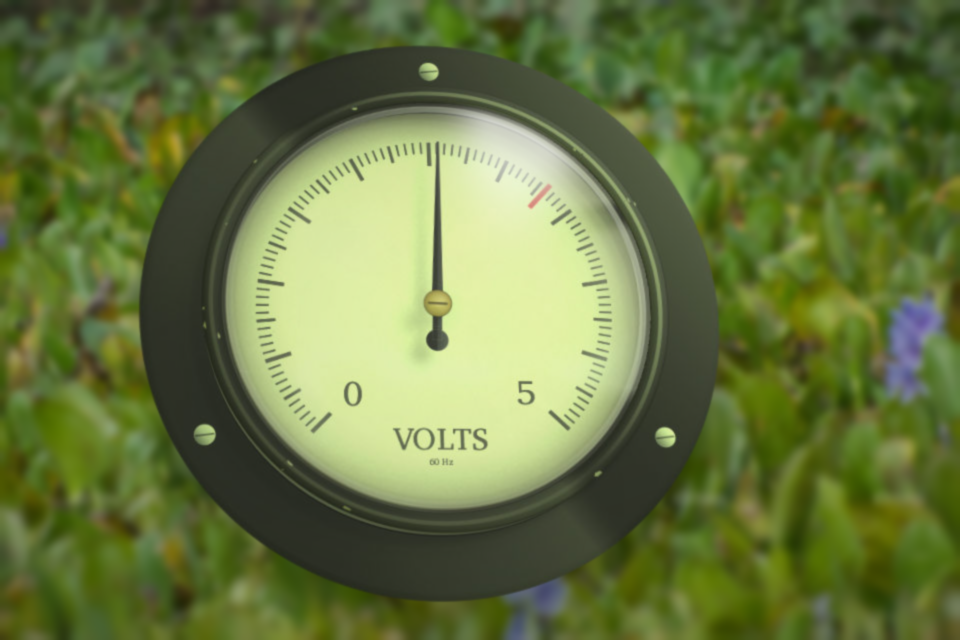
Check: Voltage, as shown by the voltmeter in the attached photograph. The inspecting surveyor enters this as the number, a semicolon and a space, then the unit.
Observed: 2.55; V
